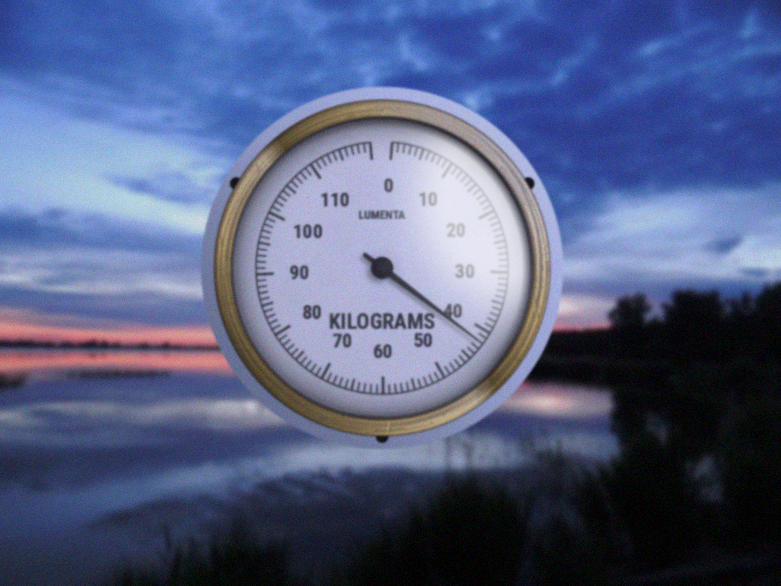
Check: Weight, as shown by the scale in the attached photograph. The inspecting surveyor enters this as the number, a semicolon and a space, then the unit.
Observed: 42; kg
